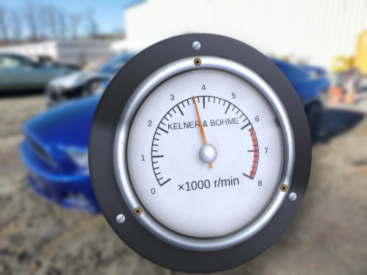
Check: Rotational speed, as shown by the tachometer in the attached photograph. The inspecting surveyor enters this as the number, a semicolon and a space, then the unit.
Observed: 3600; rpm
